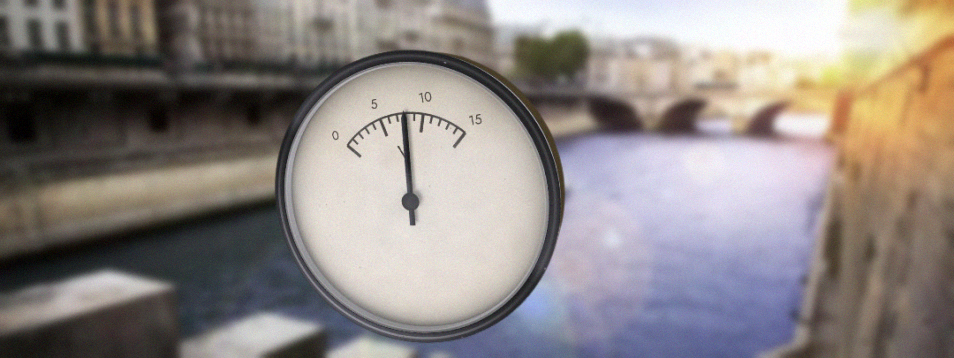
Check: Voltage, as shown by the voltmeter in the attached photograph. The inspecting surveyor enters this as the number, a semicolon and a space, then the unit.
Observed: 8; V
